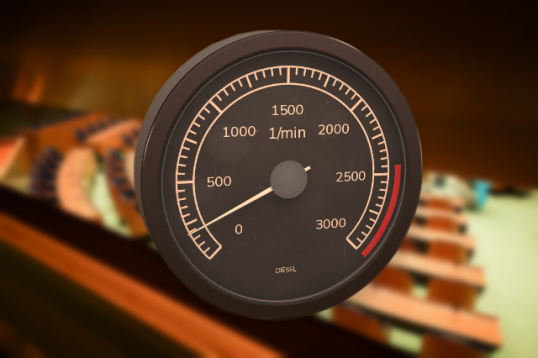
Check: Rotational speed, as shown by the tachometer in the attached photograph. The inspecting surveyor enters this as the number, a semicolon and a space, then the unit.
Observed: 200; rpm
